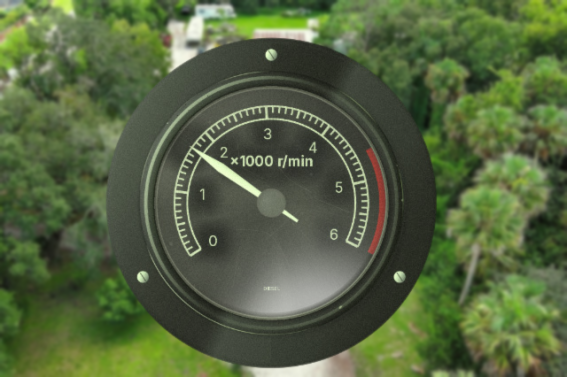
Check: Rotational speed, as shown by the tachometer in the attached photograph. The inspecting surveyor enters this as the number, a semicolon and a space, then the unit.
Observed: 1700; rpm
